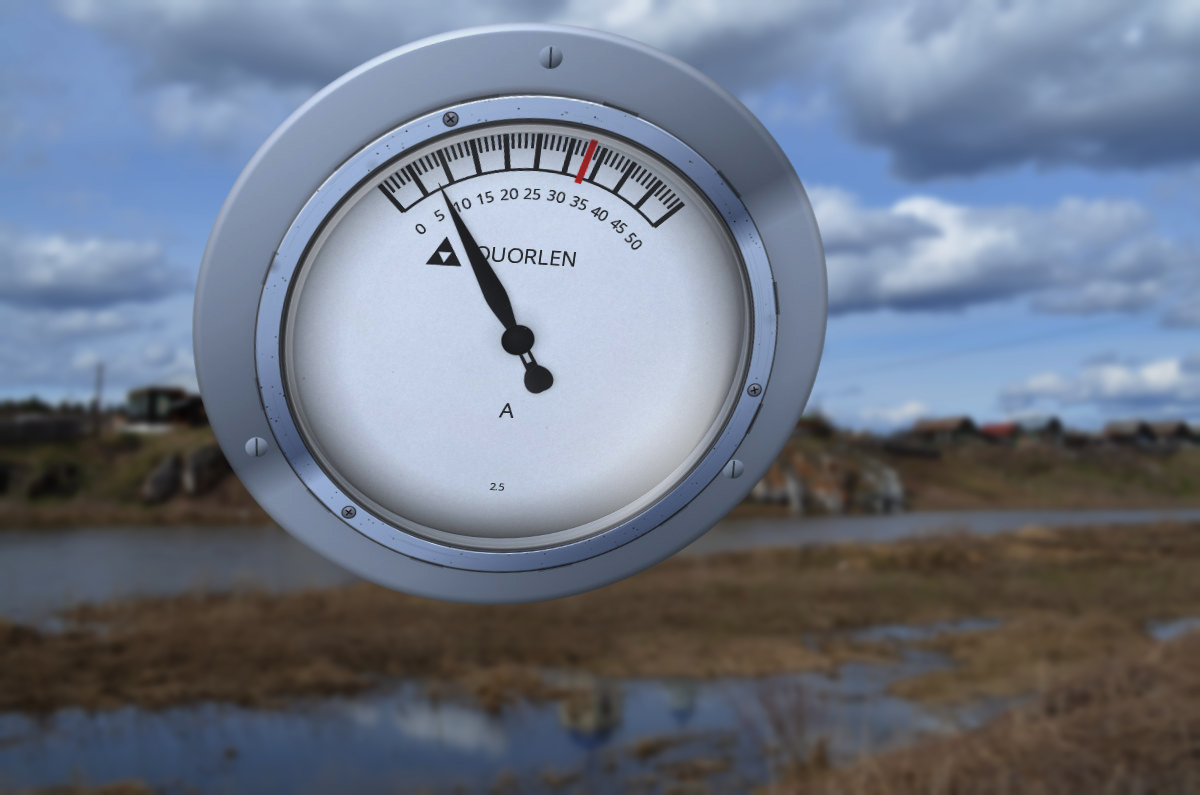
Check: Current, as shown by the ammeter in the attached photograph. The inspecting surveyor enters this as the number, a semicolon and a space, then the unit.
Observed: 8; A
